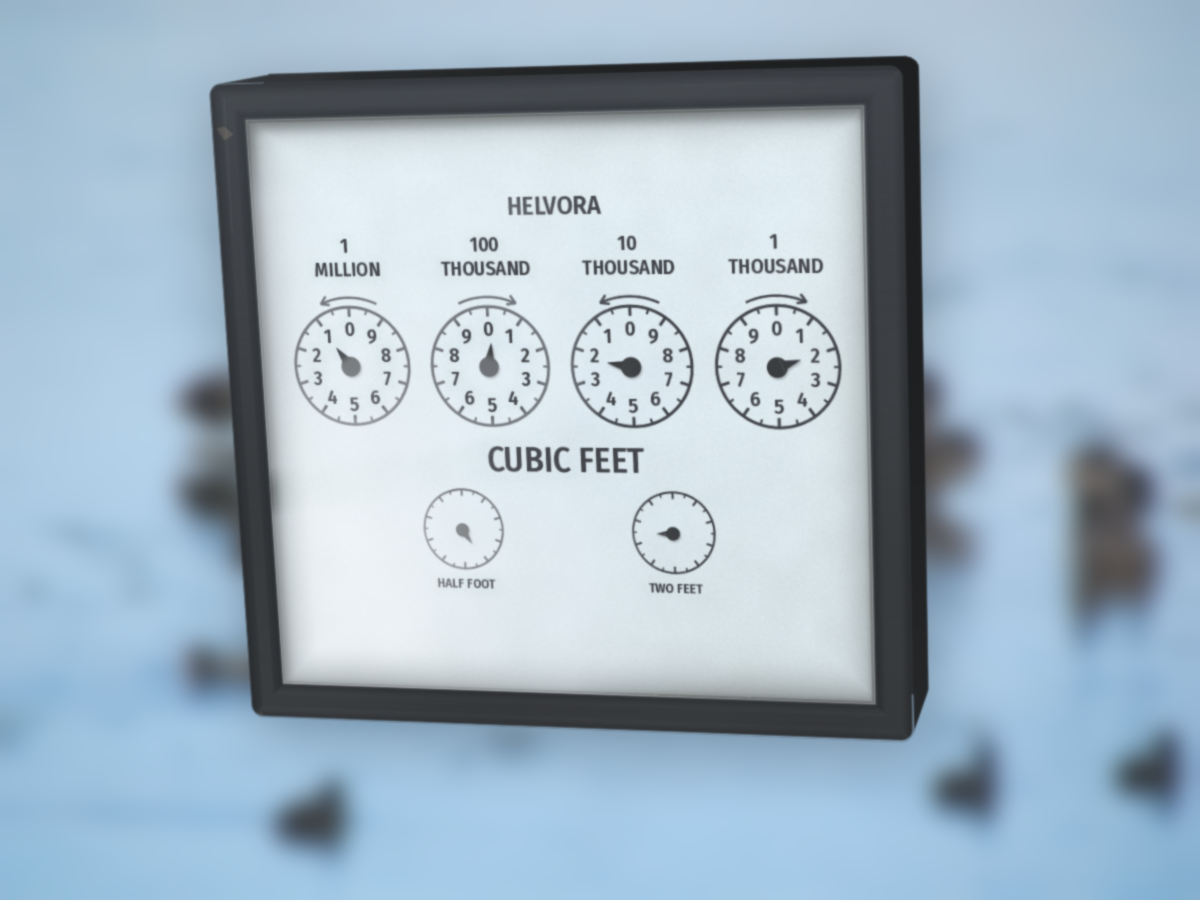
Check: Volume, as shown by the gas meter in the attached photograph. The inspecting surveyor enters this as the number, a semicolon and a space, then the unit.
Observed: 102200; ft³
